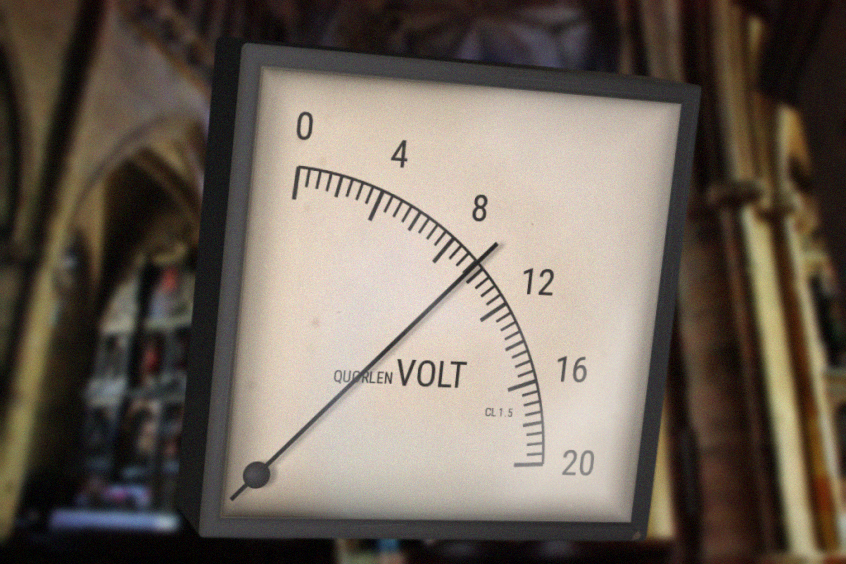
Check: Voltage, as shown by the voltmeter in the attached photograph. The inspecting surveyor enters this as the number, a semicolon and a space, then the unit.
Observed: 9.5; V
